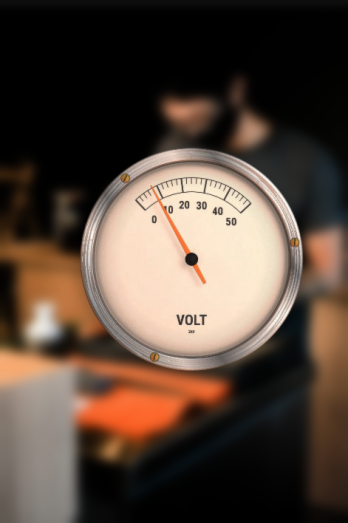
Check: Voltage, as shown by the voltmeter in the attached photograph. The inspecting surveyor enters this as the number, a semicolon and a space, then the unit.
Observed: 8; V
